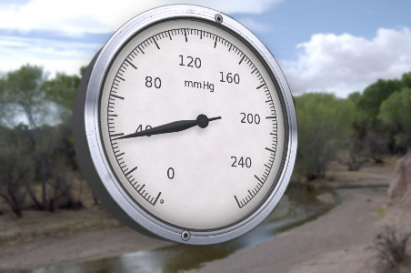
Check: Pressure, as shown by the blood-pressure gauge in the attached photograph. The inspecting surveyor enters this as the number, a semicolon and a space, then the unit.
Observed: 38; mmHg
